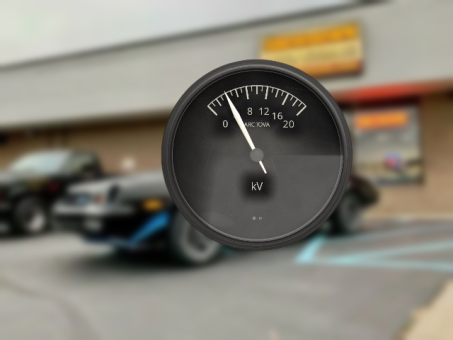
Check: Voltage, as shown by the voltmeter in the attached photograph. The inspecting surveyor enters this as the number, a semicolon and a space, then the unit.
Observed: 4; kV
